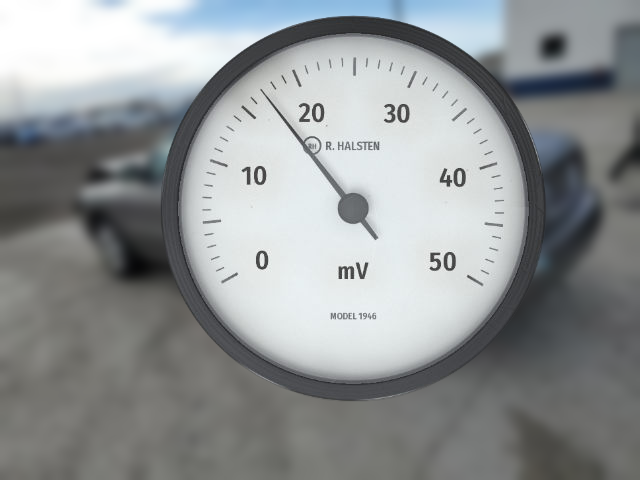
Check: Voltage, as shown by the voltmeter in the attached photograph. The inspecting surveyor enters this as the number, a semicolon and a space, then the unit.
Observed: 17; mV
